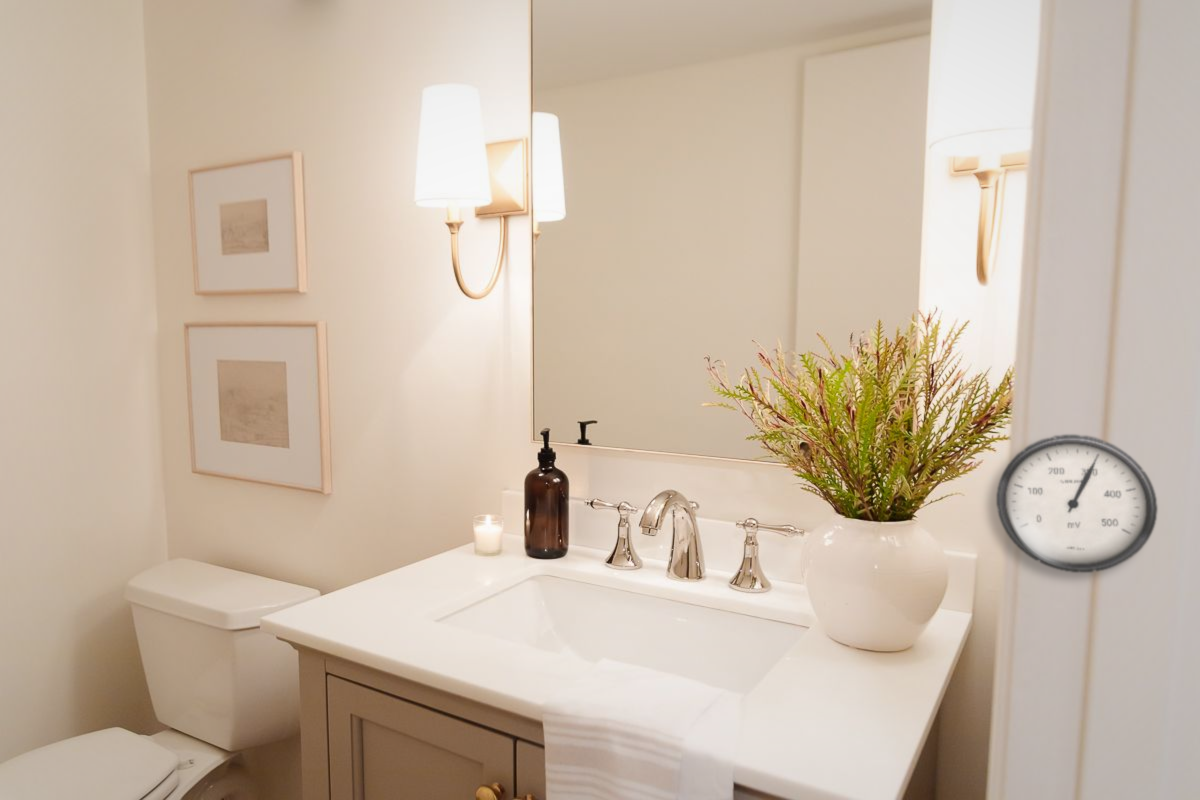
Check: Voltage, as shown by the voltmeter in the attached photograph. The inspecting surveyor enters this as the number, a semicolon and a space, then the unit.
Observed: 300; mV
